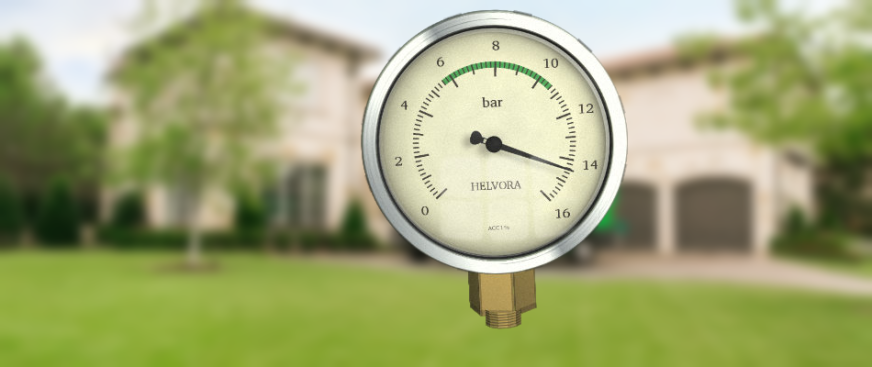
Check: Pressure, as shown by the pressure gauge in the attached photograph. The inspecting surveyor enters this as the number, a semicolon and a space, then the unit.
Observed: 14.4; bar
